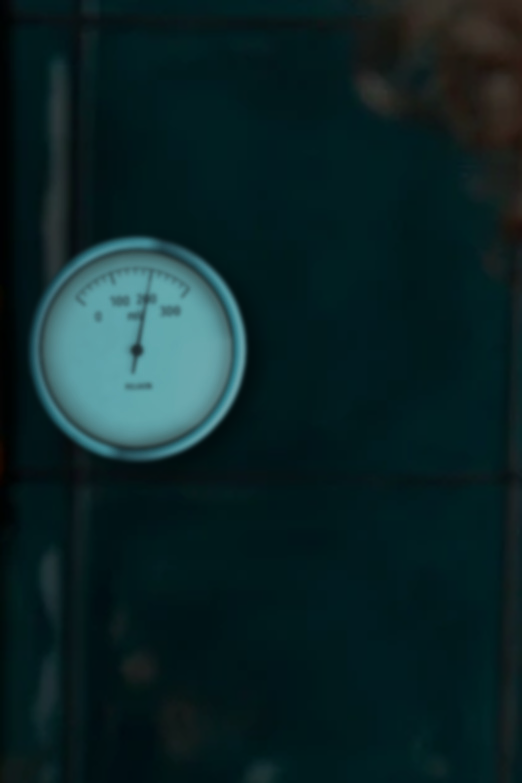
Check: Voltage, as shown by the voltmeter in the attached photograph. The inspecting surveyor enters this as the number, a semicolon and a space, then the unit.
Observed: 200; mV
